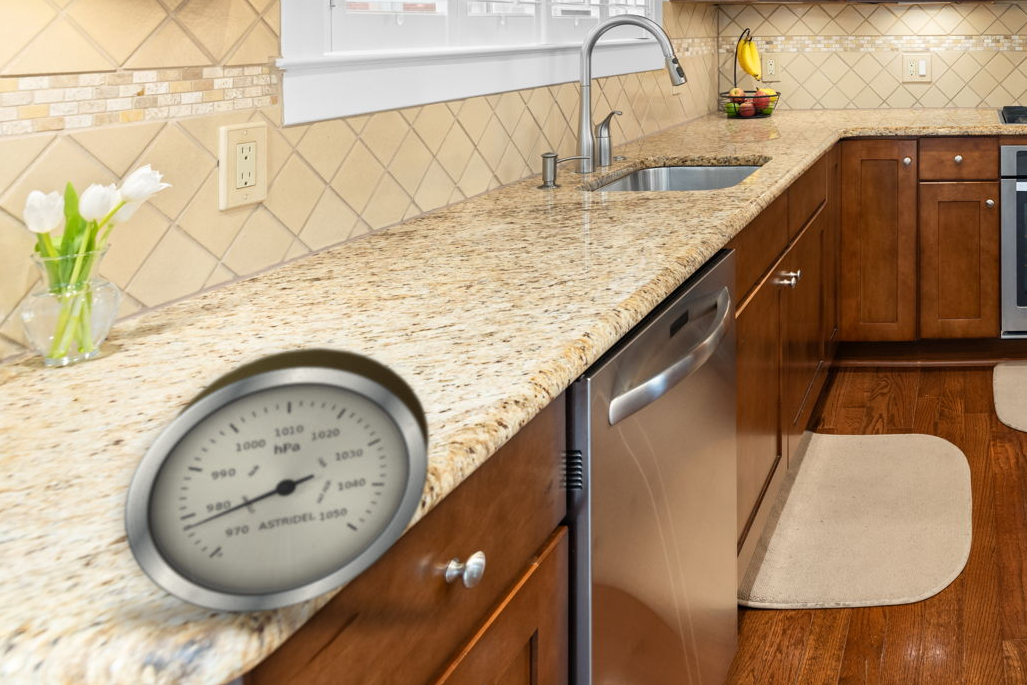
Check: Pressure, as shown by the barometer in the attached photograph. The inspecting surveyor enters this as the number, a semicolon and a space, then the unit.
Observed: 978; hPa
